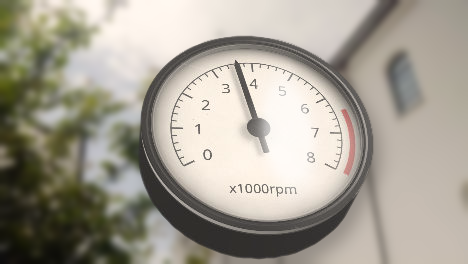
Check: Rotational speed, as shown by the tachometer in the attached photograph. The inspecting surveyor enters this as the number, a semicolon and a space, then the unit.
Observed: 3600; rpm
